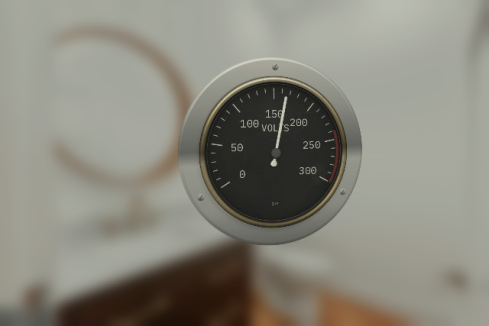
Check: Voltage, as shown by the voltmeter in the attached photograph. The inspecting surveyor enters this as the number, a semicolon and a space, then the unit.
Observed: 165; V
